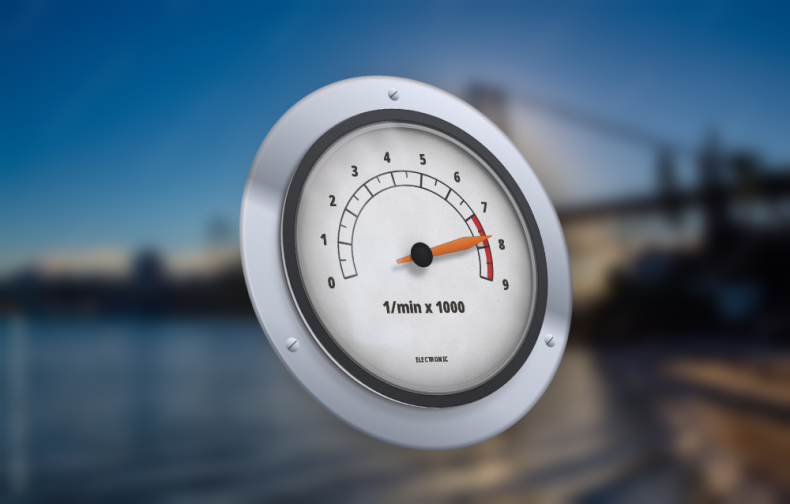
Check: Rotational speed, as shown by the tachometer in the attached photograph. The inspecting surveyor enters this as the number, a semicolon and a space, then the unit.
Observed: 7750; rpm
